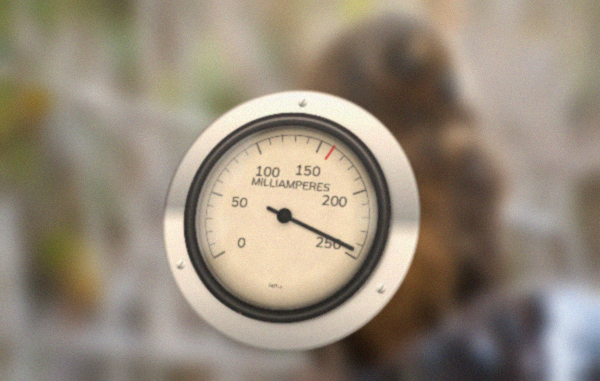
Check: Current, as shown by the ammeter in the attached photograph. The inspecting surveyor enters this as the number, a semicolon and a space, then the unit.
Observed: 245; mA
